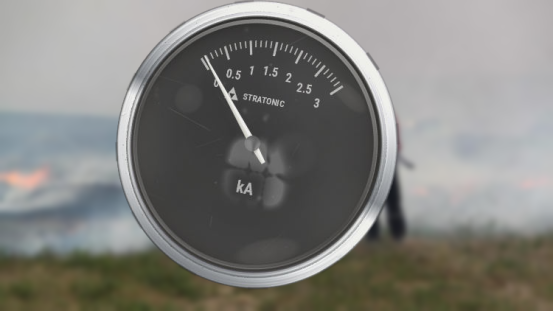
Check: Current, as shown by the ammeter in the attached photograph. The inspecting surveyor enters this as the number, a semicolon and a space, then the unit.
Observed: 0.1; kA
